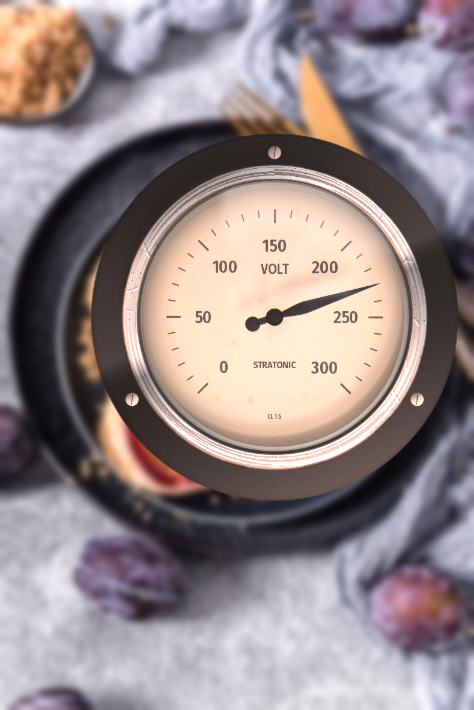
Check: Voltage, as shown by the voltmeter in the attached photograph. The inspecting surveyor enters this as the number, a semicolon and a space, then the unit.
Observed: 230; V
